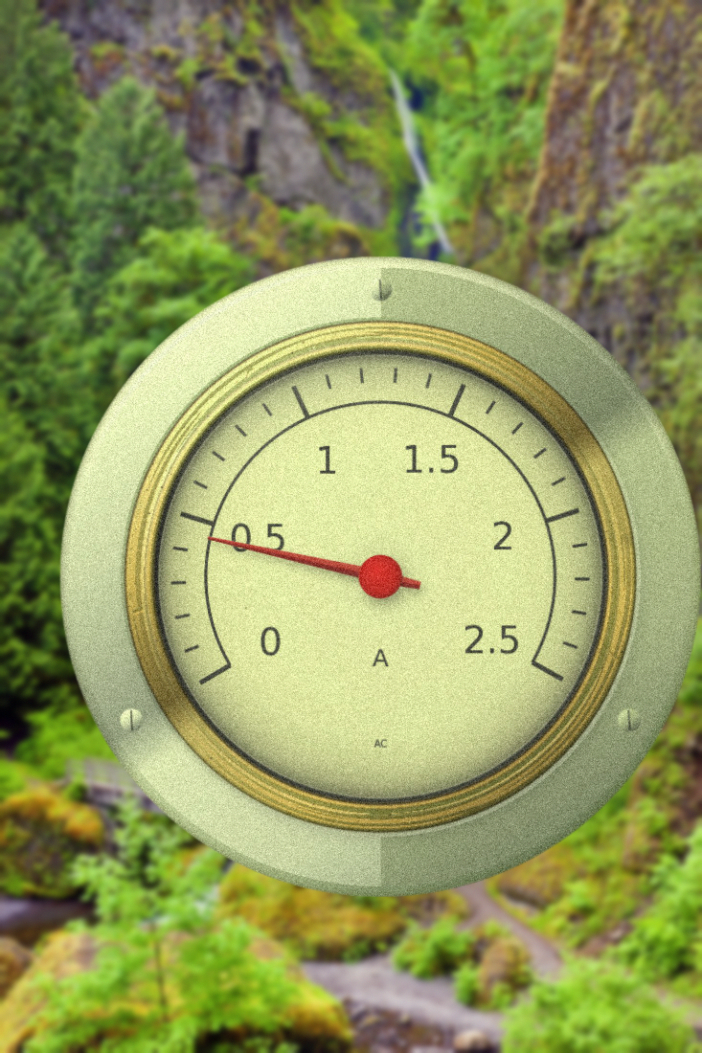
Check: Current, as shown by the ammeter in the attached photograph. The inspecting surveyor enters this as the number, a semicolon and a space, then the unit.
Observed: 0.45; A
